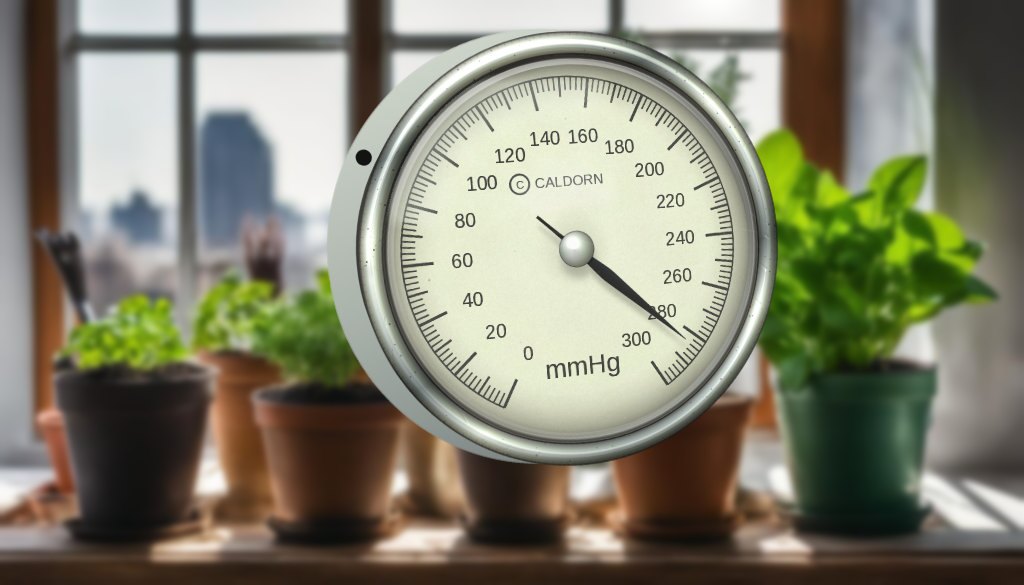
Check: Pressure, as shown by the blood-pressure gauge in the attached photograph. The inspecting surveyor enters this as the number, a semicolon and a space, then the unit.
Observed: 284; mmHg
